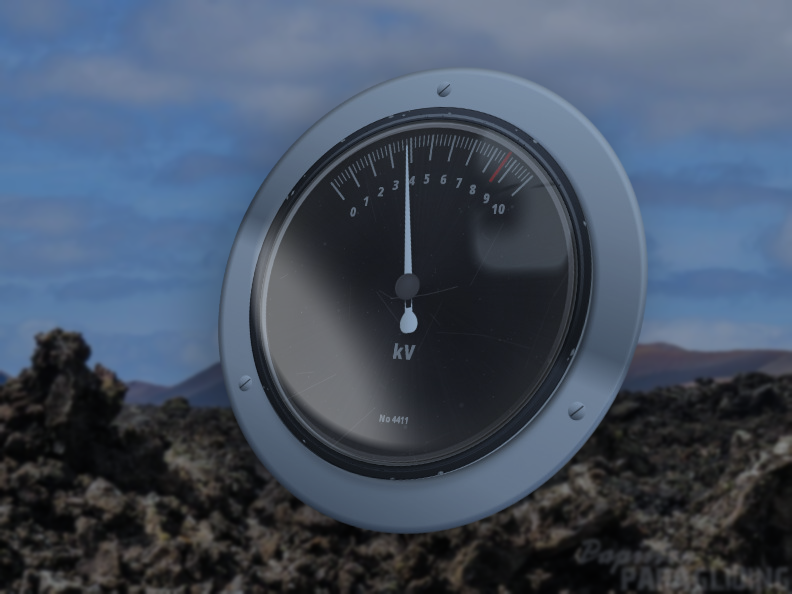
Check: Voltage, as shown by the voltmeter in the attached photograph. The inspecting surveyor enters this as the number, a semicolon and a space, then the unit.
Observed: 4; kV
